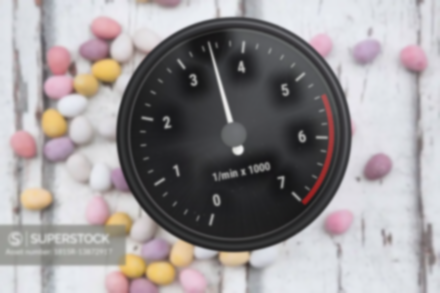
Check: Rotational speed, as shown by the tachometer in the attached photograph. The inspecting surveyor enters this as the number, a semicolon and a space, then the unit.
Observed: 3500; rpm
